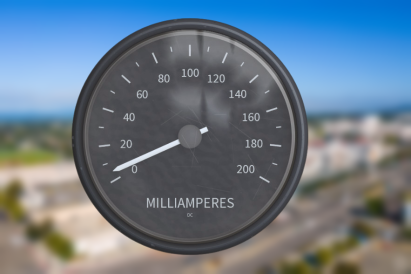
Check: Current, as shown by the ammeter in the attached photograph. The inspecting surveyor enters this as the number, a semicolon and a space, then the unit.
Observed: 5; mA
